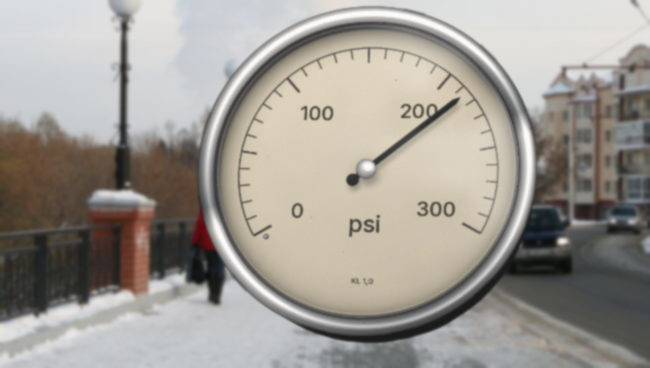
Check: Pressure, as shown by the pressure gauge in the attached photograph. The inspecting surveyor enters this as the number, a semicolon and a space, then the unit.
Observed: 215; psi
